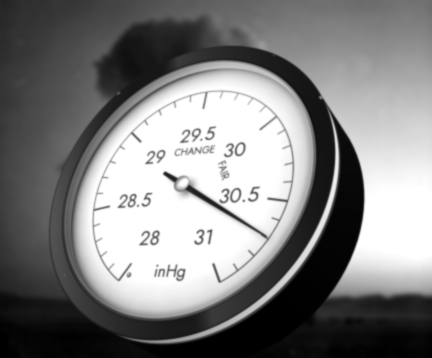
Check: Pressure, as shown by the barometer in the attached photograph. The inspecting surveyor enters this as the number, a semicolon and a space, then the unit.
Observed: 30.7; inHg
